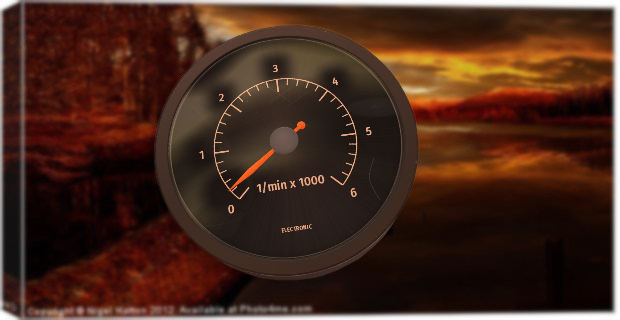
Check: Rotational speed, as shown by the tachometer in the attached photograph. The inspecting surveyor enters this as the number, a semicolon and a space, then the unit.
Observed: 200; rpm
